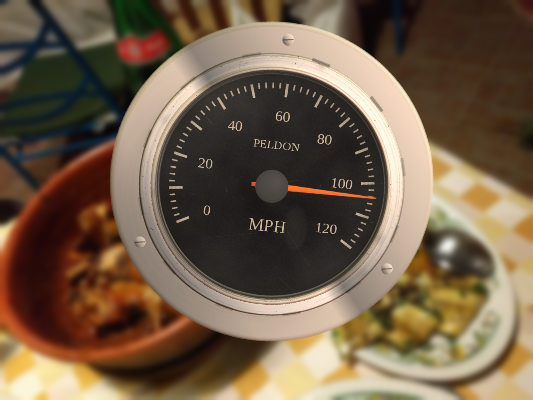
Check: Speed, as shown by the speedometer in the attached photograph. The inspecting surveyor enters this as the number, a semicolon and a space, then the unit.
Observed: 104; mph
